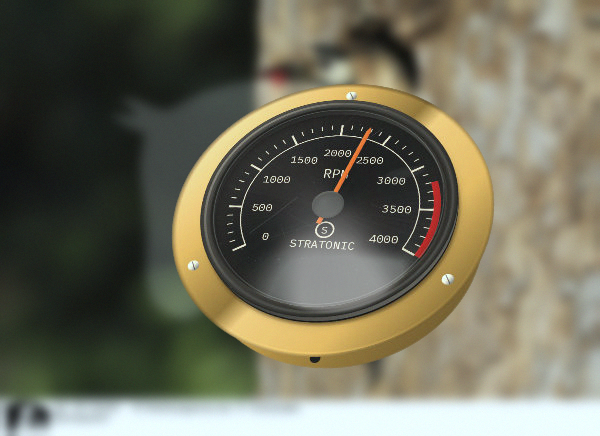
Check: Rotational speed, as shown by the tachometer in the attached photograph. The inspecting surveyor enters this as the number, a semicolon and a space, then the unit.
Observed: 2300; rpm
